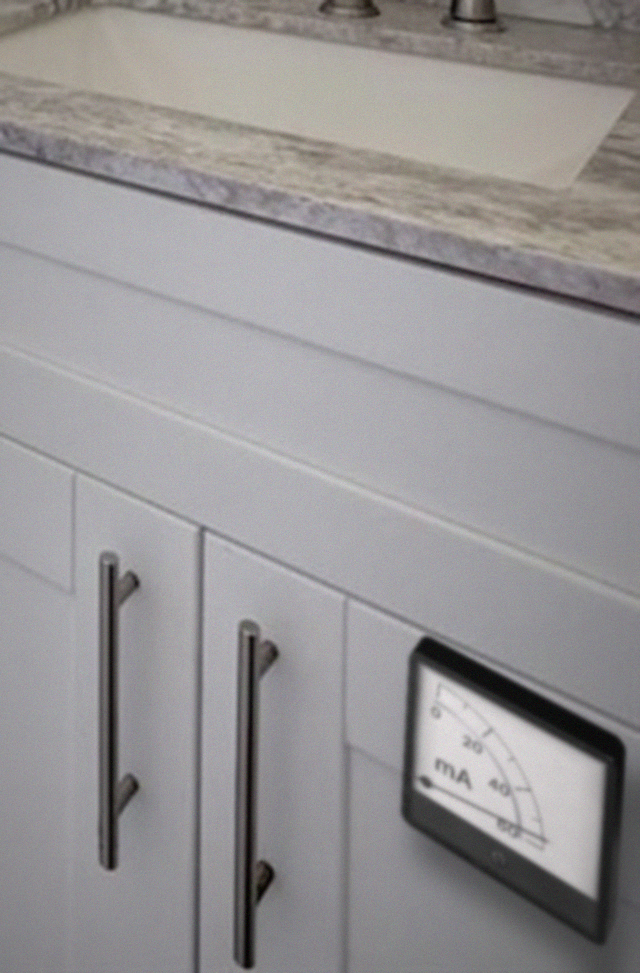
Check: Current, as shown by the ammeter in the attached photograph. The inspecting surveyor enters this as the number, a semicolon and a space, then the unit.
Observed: 55; mA
